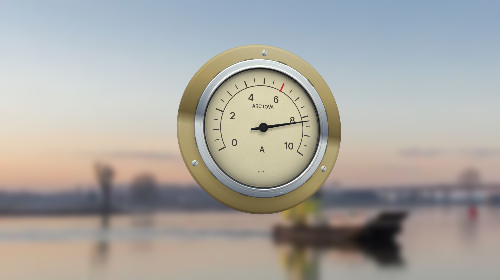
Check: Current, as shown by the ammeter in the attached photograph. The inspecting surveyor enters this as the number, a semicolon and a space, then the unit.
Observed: 8.25; A
